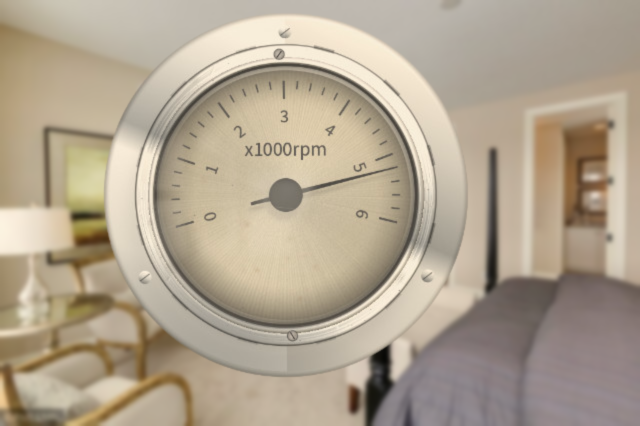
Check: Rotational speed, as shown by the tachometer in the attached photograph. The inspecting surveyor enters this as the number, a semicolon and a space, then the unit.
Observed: 5200; rpm
